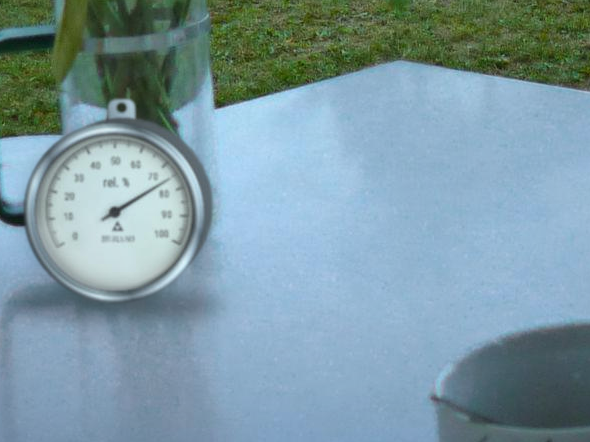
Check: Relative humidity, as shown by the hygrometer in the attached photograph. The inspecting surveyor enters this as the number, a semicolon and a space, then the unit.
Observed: 75; %
